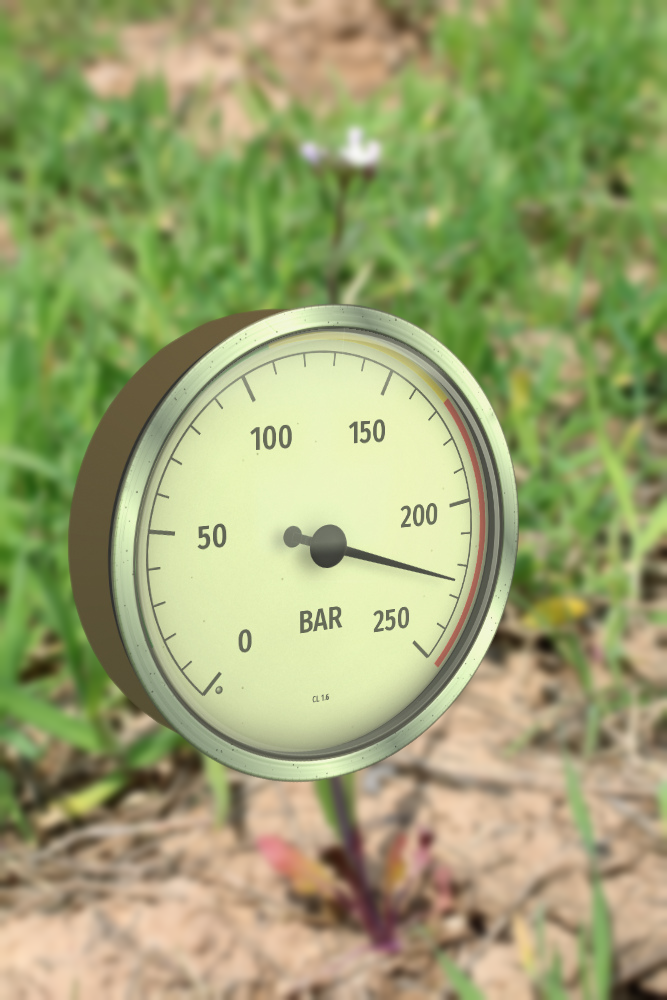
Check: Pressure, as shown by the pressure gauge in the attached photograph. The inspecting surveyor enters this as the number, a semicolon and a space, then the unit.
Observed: 225; bar
